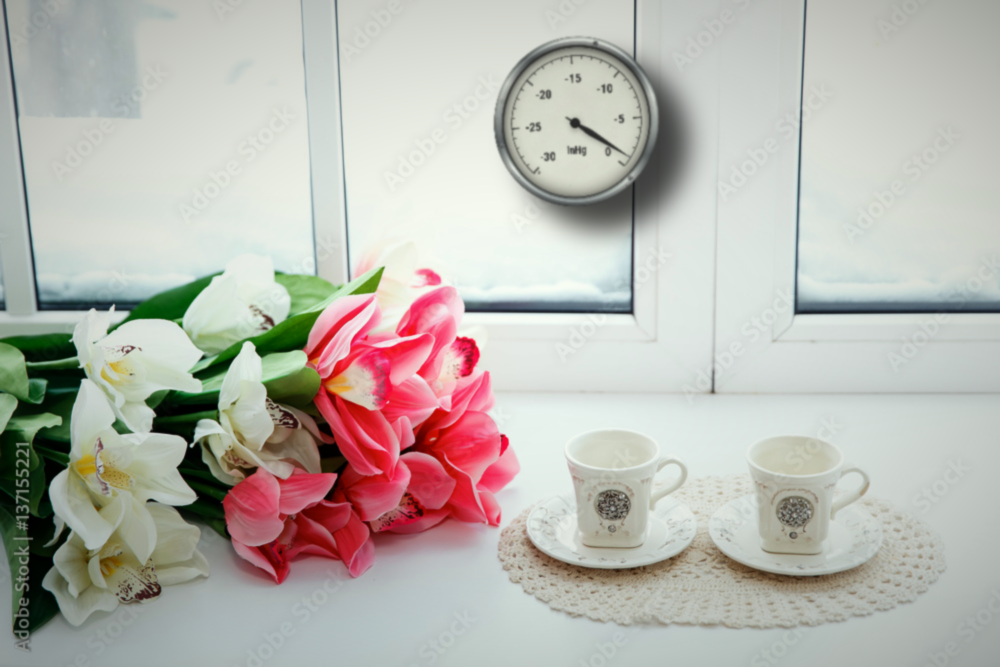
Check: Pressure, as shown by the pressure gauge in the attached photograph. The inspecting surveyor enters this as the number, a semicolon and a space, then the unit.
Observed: -1; inHg
